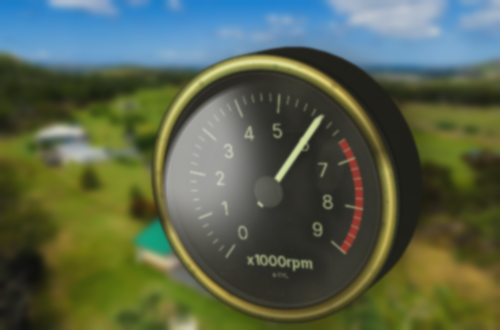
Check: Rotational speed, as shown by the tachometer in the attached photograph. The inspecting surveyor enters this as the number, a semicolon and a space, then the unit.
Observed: 6000; rpm
